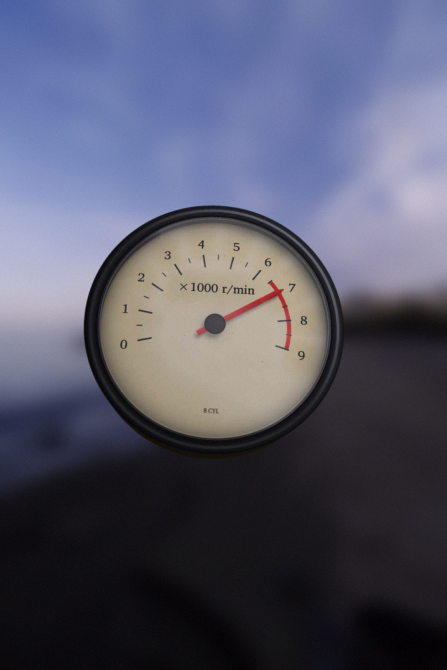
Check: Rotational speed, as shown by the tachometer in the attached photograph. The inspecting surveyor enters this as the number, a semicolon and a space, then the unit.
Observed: 7000; rpm
